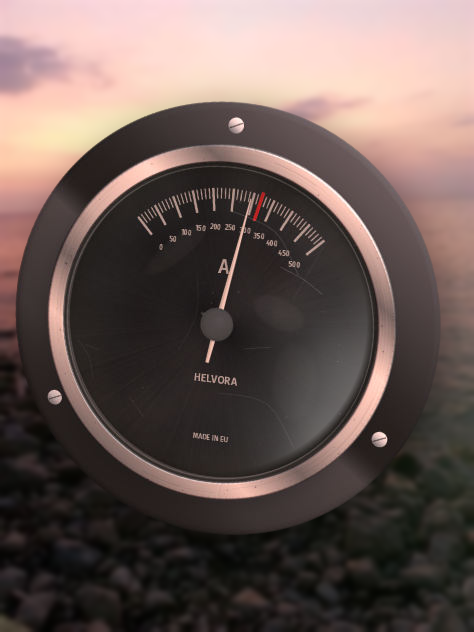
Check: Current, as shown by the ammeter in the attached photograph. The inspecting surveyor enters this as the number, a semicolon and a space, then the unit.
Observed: 300; A
